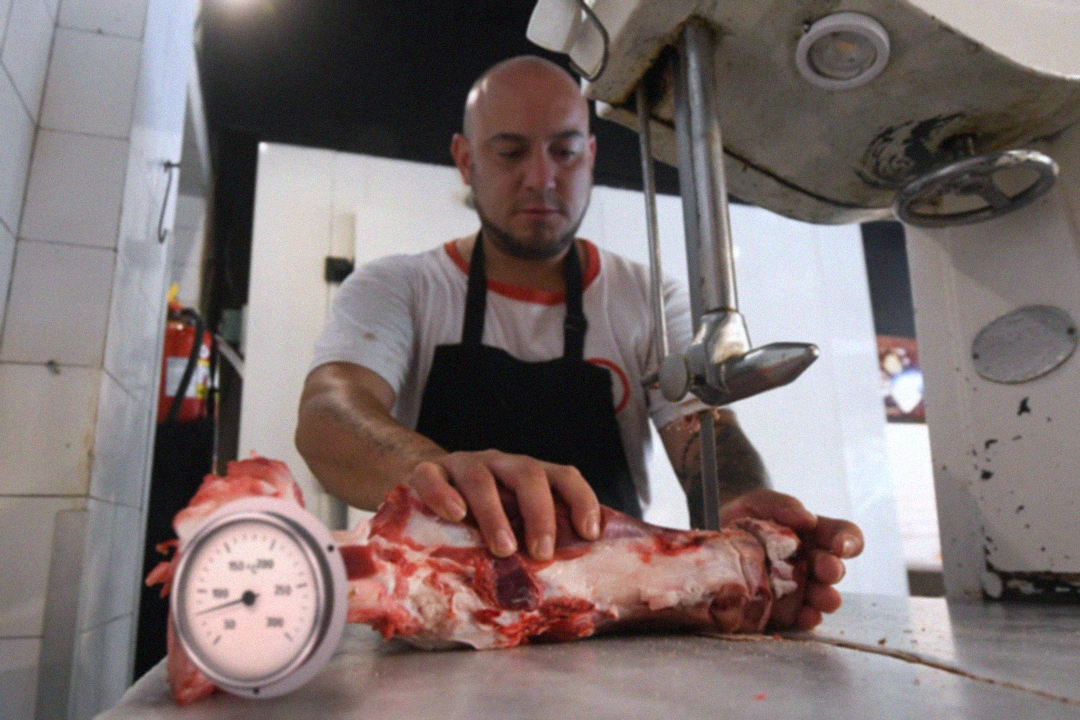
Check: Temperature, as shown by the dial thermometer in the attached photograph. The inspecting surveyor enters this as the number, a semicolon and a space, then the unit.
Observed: 80; °C
